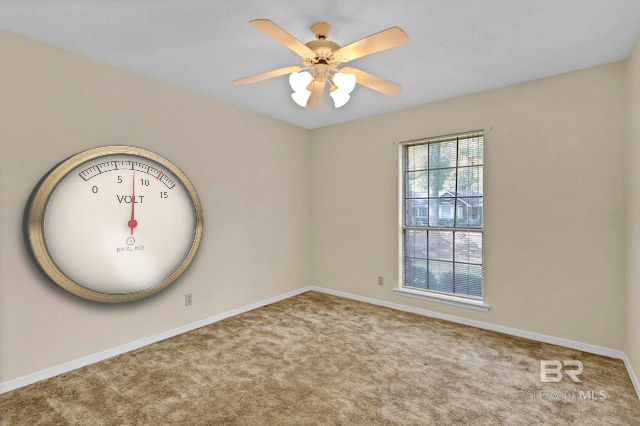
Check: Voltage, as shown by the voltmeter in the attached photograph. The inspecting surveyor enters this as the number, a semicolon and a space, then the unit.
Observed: 7.5; V
